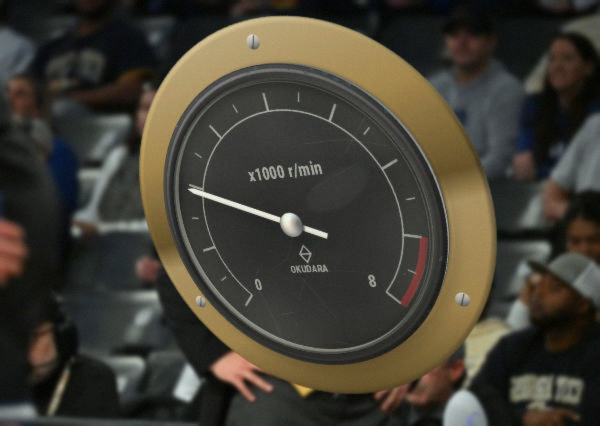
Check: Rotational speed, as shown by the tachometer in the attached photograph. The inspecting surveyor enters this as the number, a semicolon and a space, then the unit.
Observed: 2000; rpm
